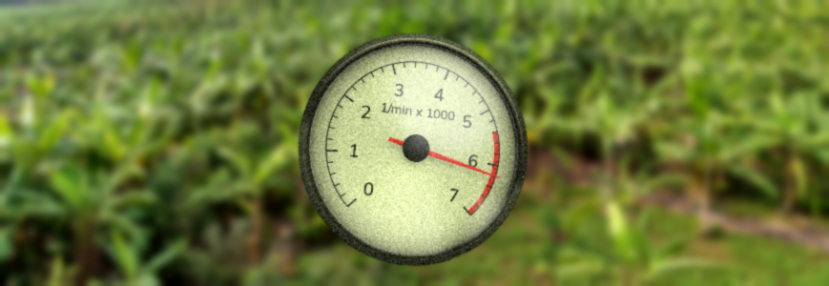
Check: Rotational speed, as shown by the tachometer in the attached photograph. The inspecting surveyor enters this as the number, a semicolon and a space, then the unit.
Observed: 6200; rpm
